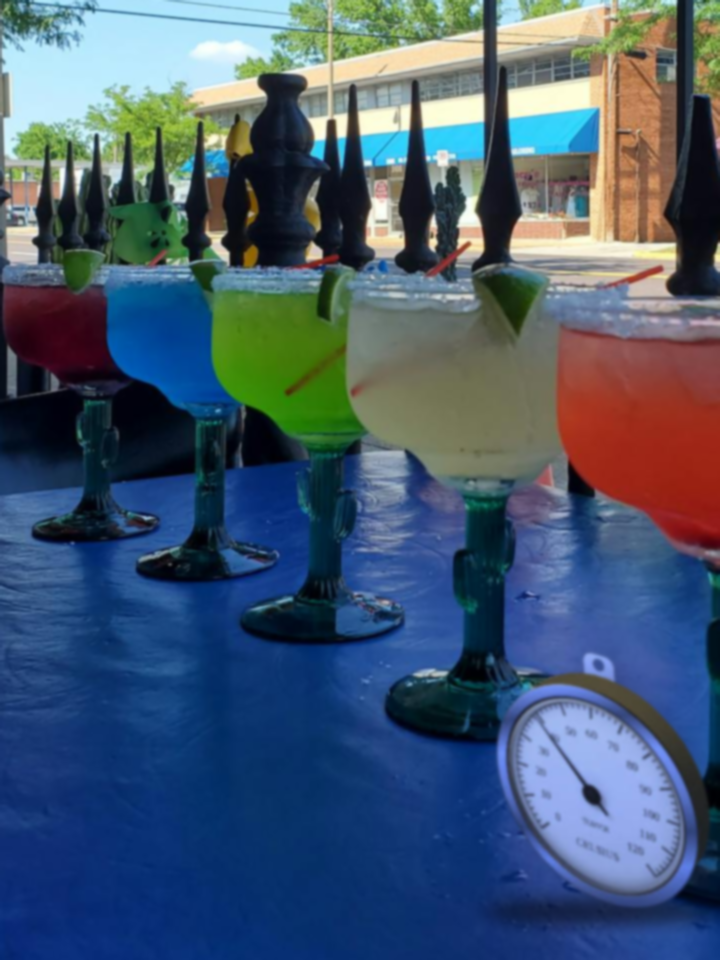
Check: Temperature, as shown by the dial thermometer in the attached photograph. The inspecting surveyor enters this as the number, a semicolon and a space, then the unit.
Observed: 40; °C
